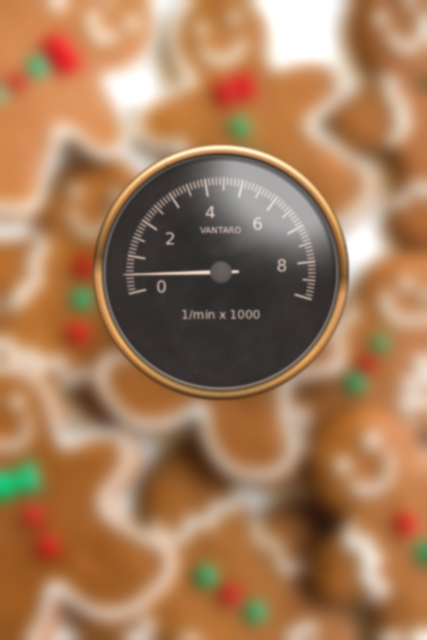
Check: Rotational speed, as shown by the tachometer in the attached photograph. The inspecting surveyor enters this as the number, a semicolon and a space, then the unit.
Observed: 500; rpm
